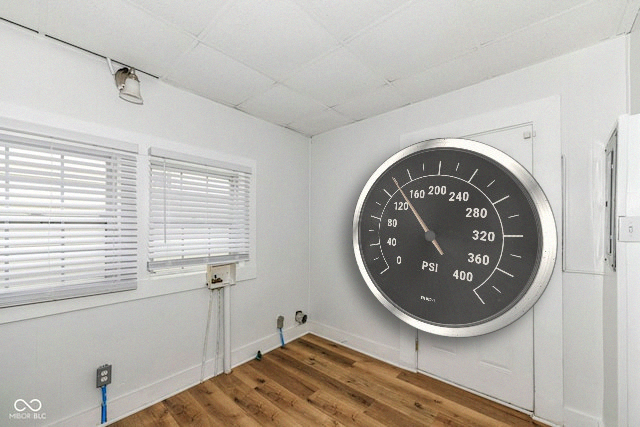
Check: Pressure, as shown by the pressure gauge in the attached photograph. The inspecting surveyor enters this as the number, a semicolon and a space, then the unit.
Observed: 140; psi
